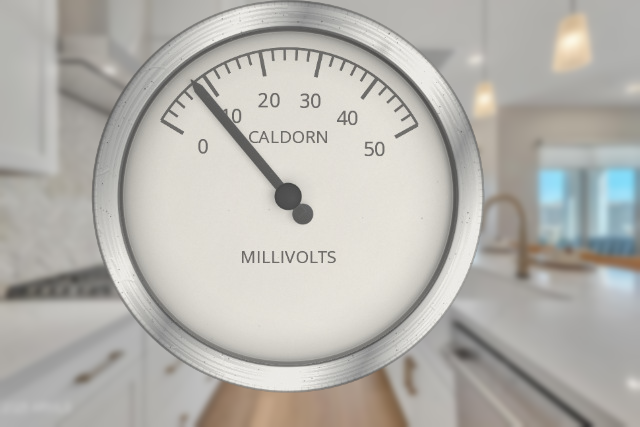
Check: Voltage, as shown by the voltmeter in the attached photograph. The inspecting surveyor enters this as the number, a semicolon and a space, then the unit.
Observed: 8; mV
